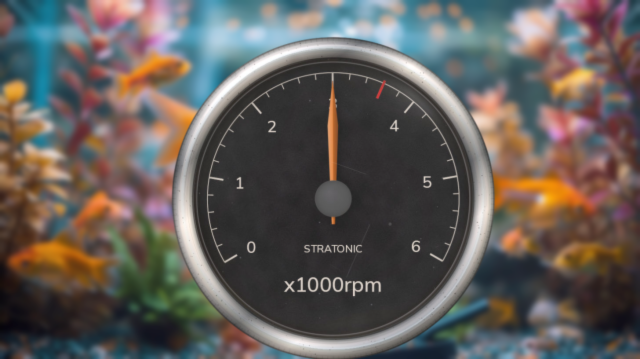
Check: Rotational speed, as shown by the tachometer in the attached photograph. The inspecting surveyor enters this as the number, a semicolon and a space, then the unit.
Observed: 3000; rpm
